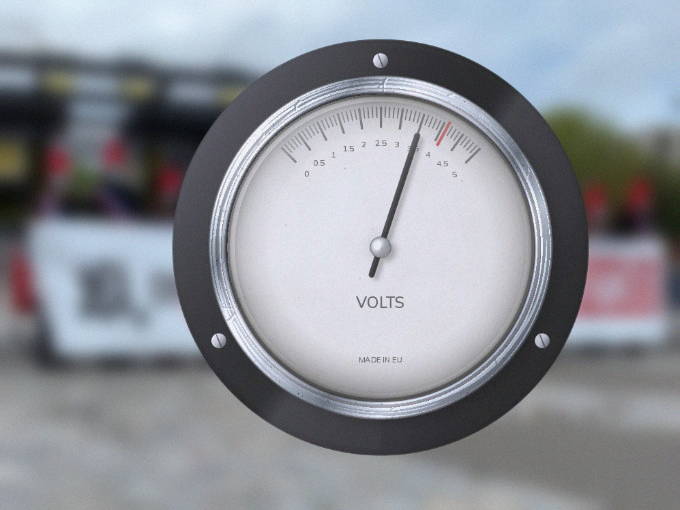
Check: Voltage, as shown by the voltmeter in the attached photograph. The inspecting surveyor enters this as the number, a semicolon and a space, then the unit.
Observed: 3.5; V
